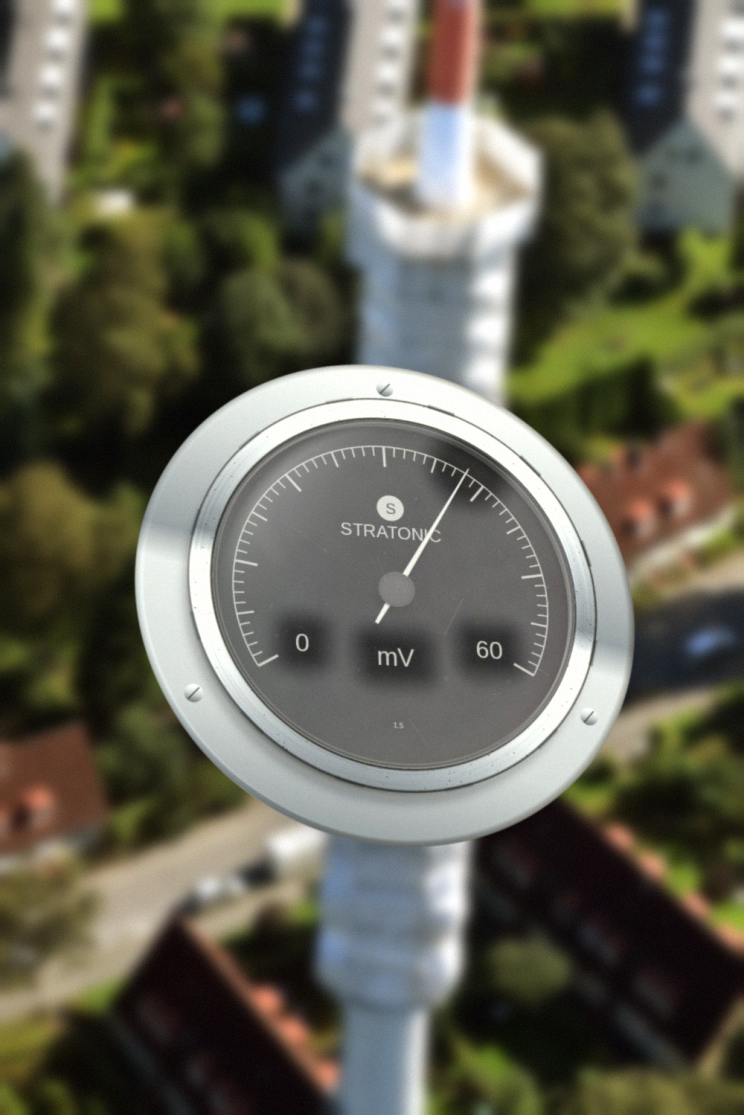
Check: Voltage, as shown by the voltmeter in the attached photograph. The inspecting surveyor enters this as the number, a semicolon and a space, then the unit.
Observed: 38; mV
